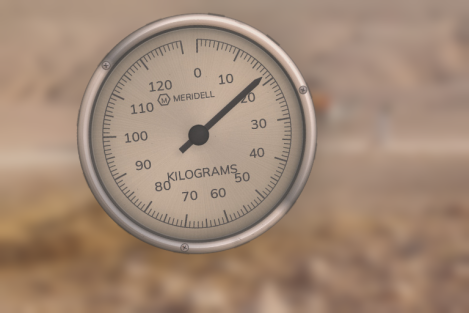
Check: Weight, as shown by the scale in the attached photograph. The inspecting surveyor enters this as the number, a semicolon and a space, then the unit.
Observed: 18; kg
